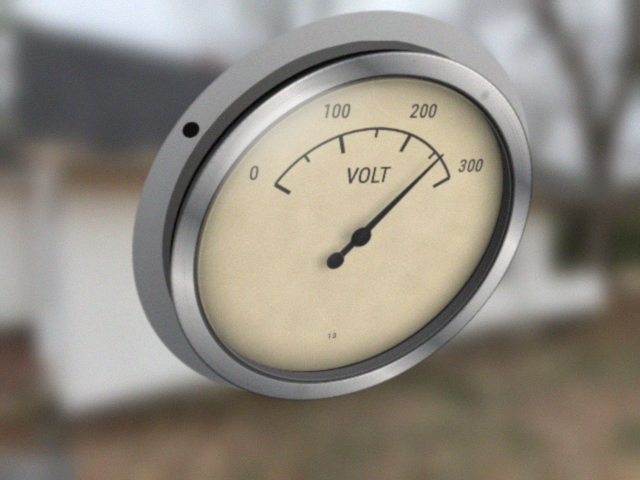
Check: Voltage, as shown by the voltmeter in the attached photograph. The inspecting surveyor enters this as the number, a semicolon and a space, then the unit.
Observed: 250; V
